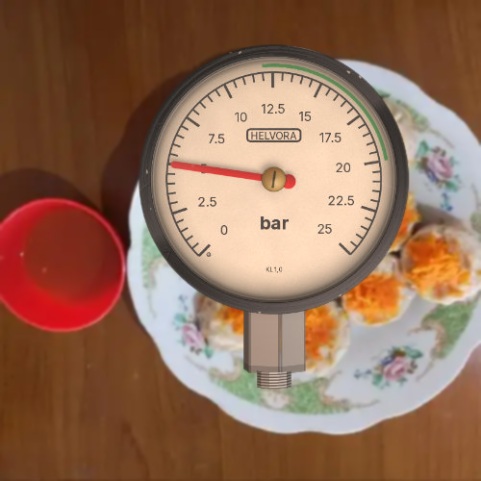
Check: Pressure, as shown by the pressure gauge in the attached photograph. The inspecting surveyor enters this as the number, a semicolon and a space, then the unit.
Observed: 5; bar
